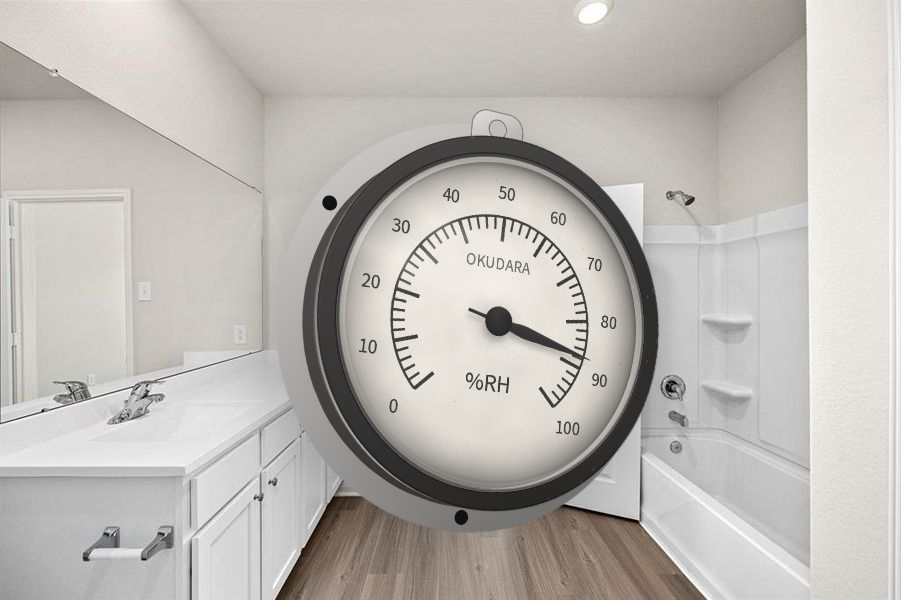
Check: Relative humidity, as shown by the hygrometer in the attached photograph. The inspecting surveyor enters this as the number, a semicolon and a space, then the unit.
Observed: 88; %
